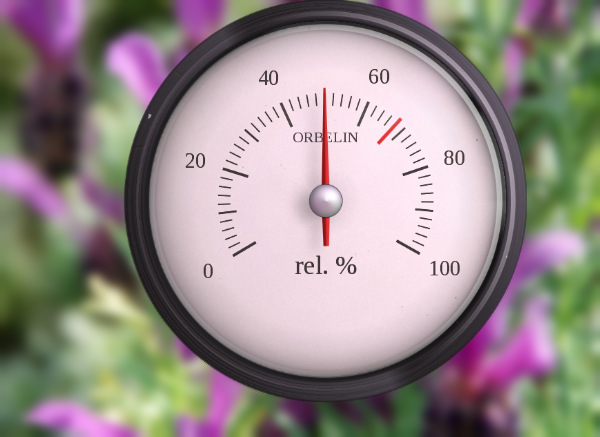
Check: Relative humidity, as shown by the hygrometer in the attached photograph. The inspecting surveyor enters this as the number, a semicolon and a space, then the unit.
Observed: 50; %
